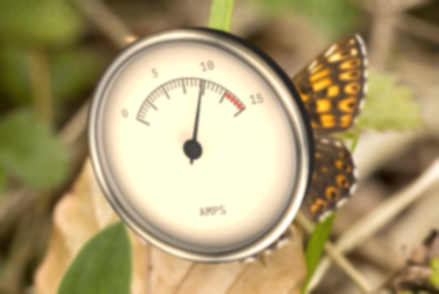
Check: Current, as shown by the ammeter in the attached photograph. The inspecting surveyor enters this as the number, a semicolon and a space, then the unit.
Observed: 10; A
